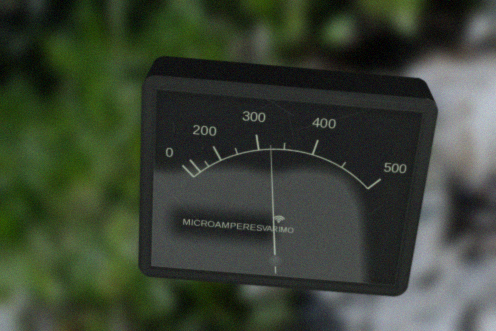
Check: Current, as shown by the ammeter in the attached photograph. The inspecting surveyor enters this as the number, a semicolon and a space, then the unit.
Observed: 325; µA
